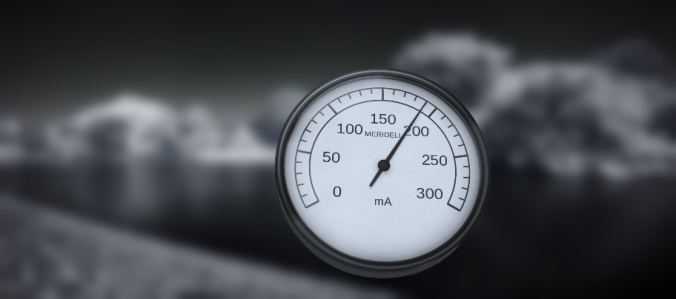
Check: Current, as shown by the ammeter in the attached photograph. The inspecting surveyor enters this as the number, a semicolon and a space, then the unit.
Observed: 190; mA
